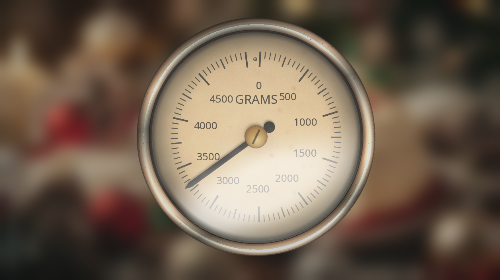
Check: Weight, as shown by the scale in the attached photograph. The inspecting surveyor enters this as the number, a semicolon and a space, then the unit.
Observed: 3300; g
